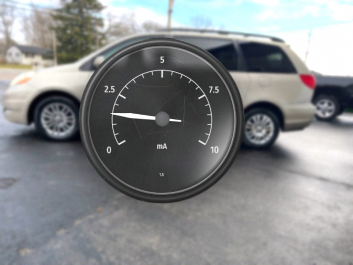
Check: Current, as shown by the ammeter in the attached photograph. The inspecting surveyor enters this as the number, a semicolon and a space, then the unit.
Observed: 1.5; mA
